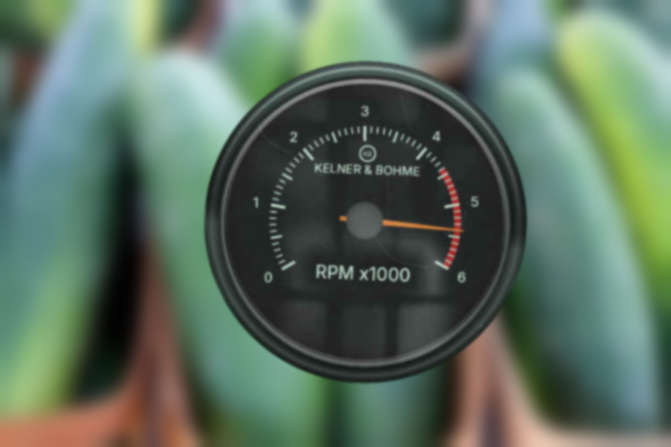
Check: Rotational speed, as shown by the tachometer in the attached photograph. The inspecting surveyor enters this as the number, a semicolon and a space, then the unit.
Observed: 5400; rpm
